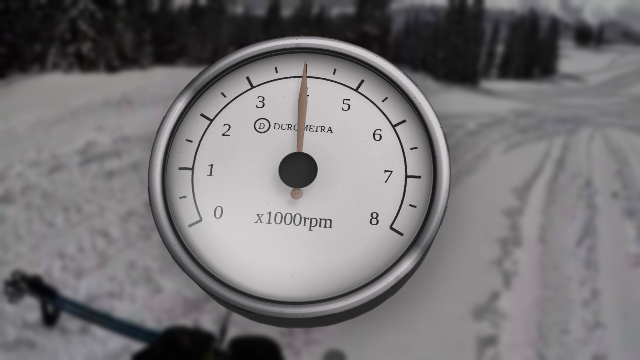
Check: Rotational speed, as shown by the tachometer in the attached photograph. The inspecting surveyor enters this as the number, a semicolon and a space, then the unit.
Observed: 4000; rpm
